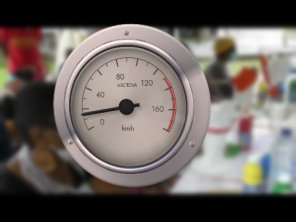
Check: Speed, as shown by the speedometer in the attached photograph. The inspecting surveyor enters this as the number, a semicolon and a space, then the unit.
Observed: 15; km/h
